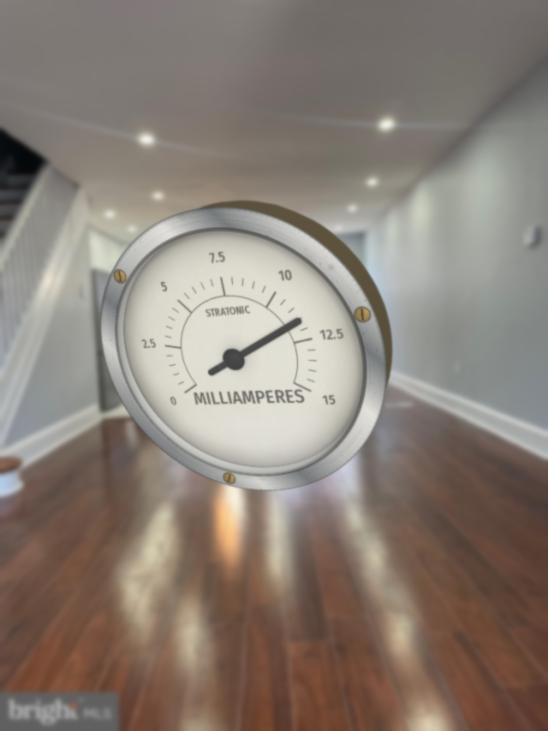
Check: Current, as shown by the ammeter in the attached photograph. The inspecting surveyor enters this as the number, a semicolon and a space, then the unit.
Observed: 11.5; mA
